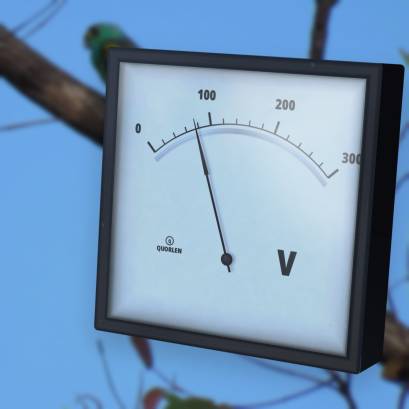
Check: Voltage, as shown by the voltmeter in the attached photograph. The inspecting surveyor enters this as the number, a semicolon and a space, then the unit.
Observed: 80; V
